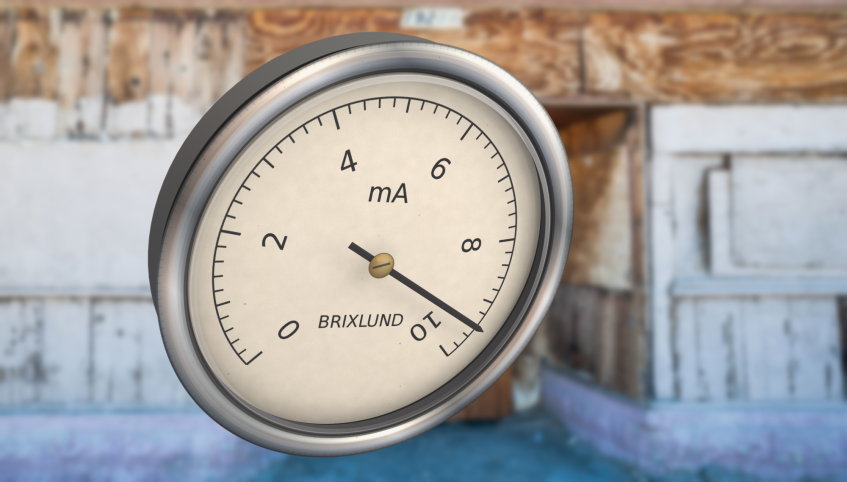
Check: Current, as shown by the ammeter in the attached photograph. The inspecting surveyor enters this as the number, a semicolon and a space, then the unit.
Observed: 9.4; mA
